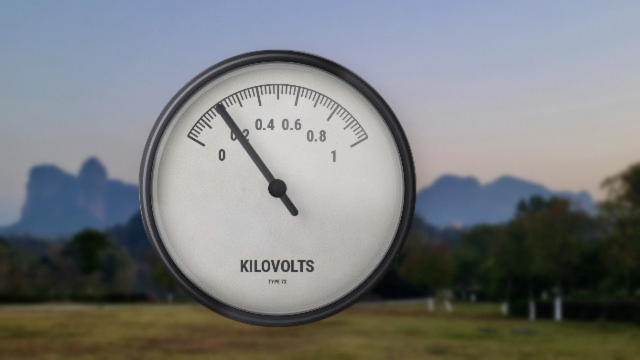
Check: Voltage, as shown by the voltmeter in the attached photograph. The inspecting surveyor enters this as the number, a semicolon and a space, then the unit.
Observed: 0.2; kV
